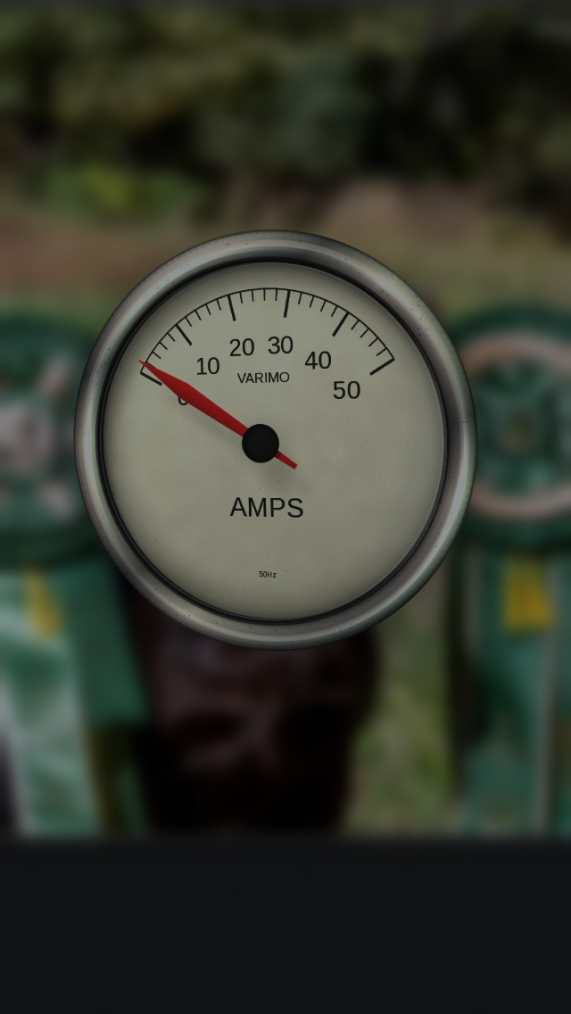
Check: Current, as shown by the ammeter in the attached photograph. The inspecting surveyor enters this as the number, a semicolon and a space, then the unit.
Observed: 2; A
